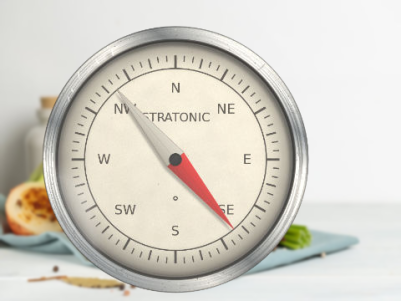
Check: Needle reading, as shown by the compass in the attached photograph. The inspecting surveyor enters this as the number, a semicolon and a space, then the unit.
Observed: 140; °
